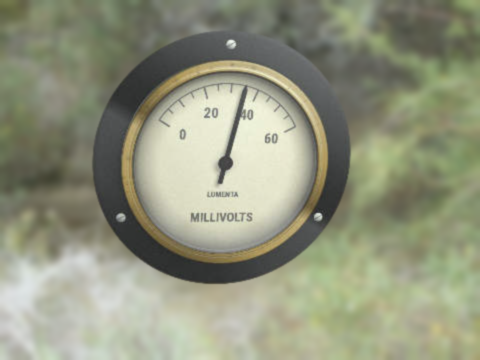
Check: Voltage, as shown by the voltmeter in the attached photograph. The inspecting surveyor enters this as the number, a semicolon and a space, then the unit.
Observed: 35; mV
